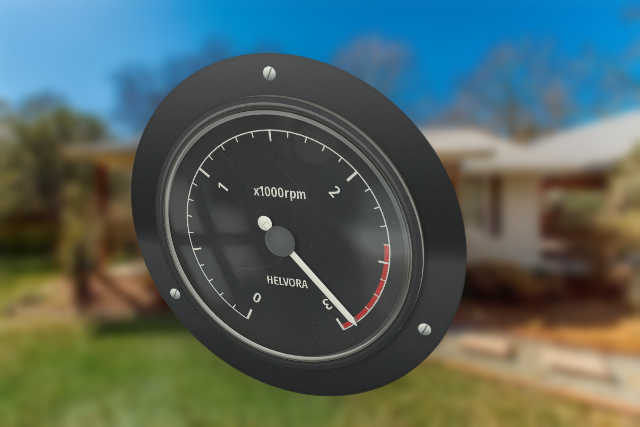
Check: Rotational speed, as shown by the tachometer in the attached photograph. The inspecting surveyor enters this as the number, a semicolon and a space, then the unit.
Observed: 2900; rpm
